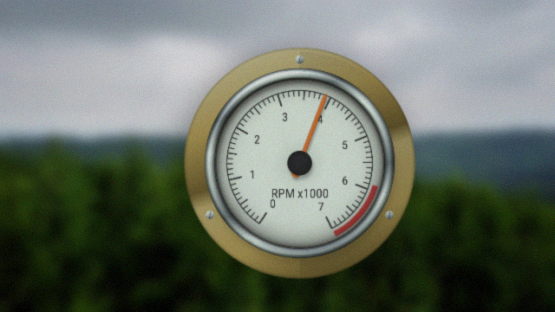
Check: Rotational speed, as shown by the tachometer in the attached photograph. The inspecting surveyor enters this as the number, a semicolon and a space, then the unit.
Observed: 3900; rpm
